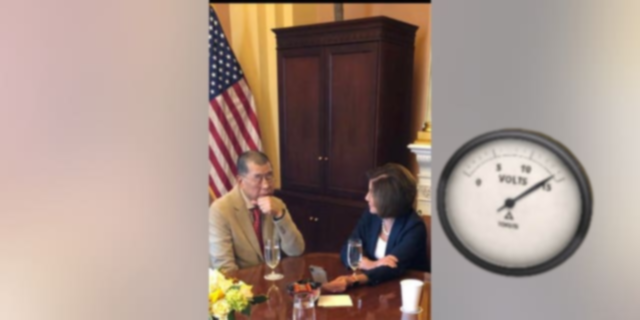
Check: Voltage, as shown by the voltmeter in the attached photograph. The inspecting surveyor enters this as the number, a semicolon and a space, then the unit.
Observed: 14; V
